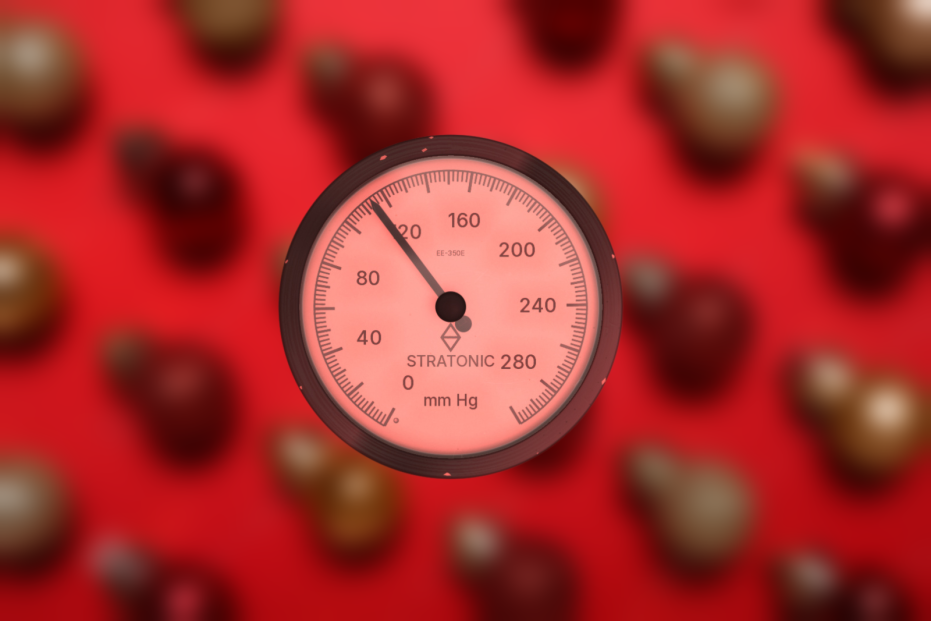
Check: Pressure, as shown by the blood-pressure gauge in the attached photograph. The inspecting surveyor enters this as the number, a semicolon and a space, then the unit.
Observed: 114; mmHg
